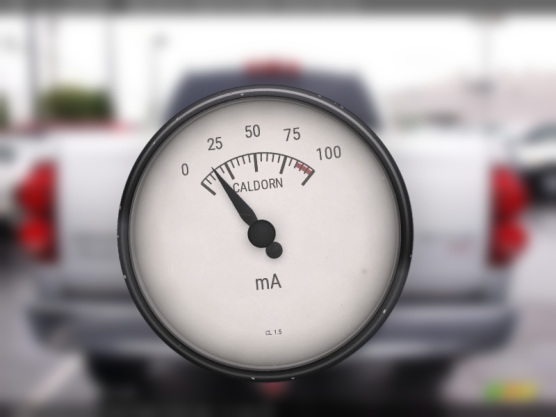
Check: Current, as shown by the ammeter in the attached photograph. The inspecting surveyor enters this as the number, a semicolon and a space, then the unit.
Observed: 15; mA
